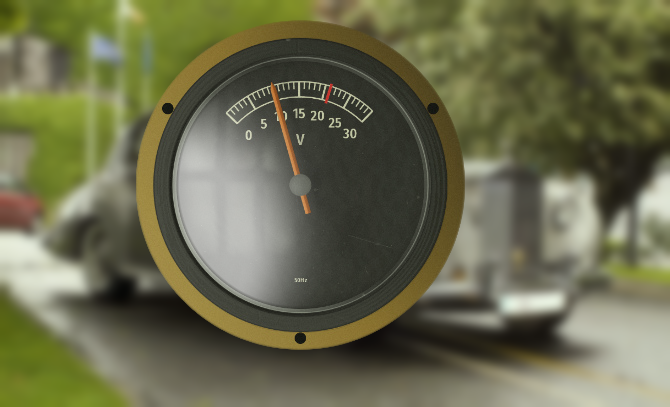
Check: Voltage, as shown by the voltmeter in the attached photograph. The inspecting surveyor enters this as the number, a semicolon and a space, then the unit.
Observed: 10; V
